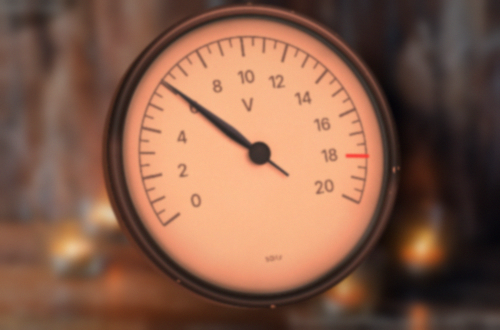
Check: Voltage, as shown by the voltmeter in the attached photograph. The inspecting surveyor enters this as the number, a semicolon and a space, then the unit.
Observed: 6; V
